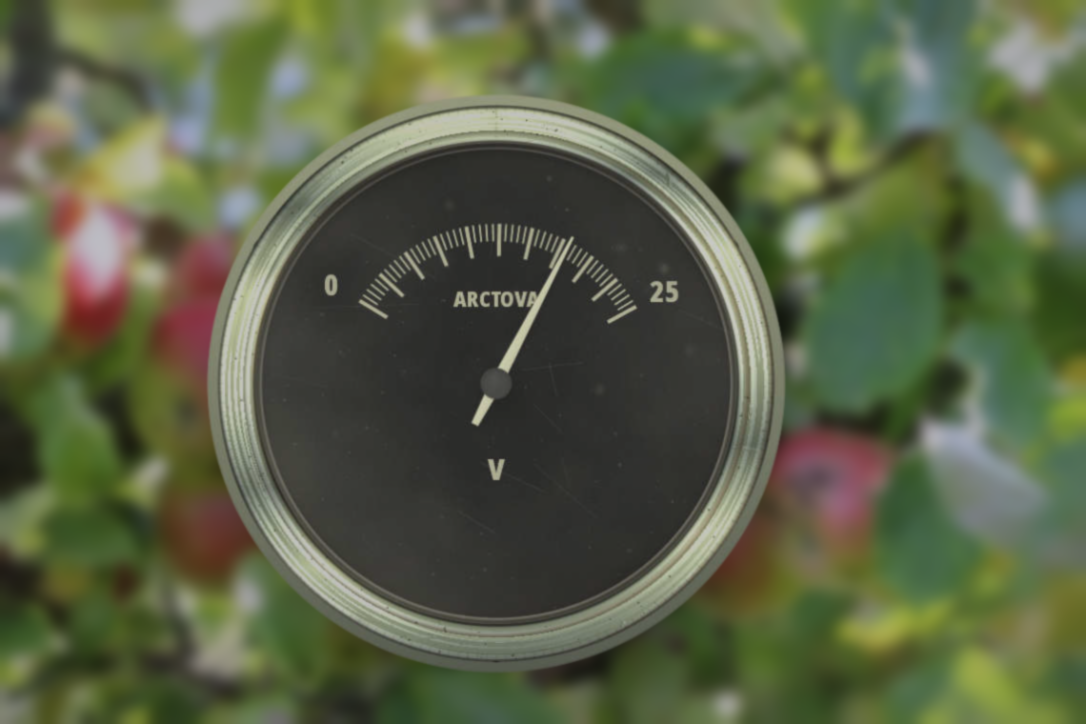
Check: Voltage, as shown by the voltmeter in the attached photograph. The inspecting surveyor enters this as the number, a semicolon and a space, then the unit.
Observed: 18; V
